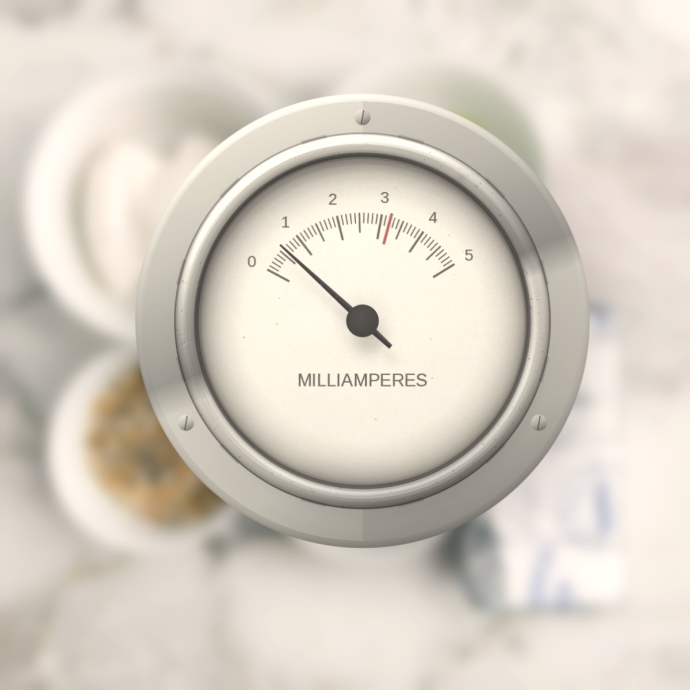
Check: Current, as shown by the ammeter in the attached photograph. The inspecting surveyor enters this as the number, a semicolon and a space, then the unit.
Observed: 0.6; mA
